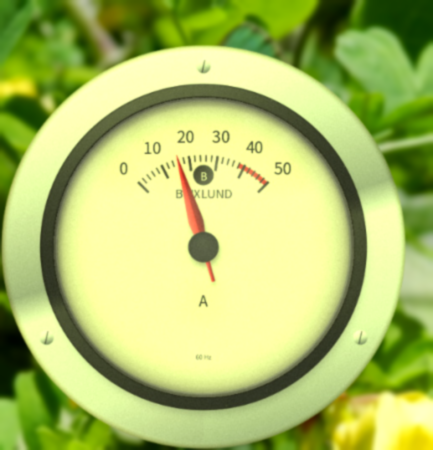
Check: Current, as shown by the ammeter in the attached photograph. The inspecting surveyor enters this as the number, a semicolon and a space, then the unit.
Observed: 16; A
